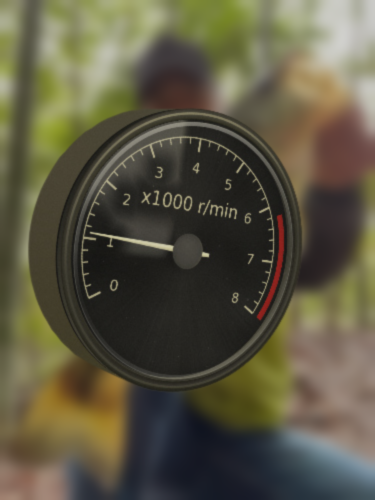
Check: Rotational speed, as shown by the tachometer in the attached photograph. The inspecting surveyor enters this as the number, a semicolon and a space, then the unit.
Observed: 1100; rpm
